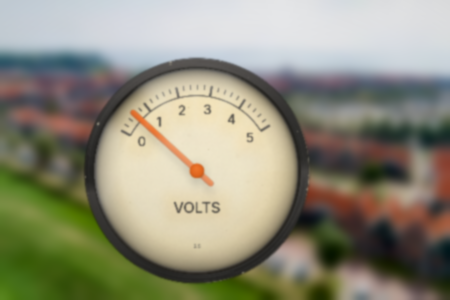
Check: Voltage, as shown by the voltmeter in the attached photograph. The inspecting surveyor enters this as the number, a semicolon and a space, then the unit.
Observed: 0.6; V
